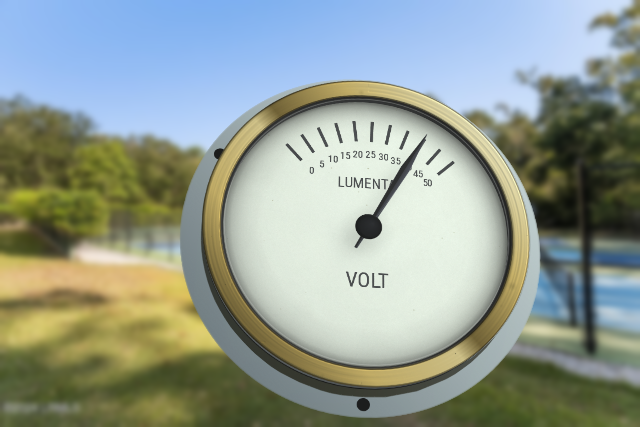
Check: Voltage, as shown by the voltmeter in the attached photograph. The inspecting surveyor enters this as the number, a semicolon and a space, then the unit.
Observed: 40; V
